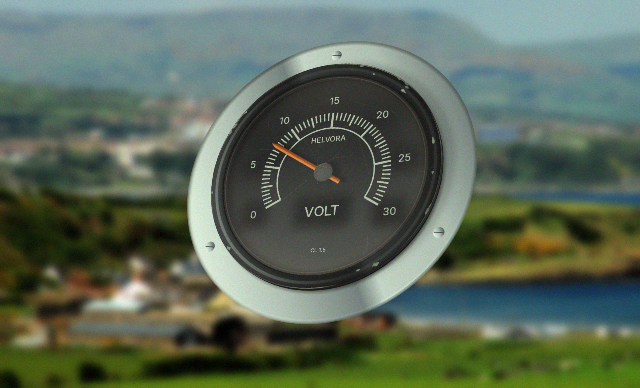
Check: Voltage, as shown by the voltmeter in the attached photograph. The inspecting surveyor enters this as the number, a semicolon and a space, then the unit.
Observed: 7.5; V
